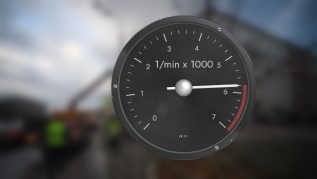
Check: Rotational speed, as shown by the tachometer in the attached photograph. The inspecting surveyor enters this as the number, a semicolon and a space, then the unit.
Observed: 5800; rpm
